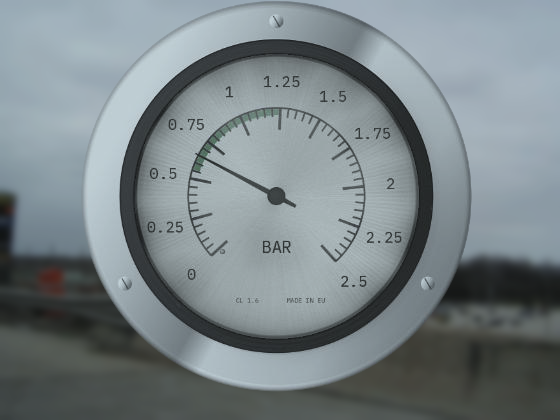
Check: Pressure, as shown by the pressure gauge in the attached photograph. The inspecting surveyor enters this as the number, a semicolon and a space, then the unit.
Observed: 0.65; bar
